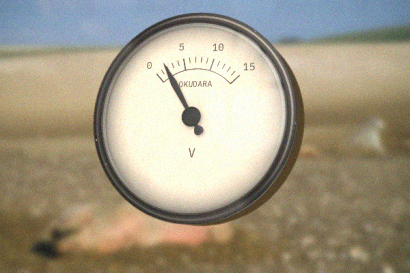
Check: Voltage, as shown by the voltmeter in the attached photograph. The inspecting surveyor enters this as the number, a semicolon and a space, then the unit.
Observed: 2; V
